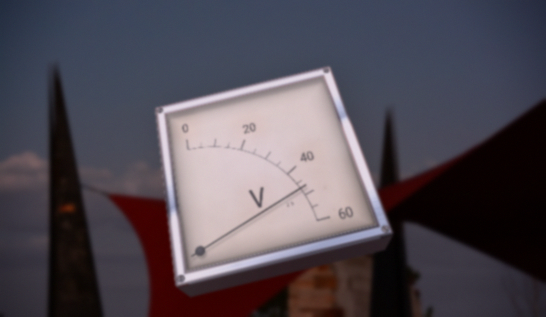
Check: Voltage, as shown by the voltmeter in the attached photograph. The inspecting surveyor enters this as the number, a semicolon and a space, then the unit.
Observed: 47.5; V
